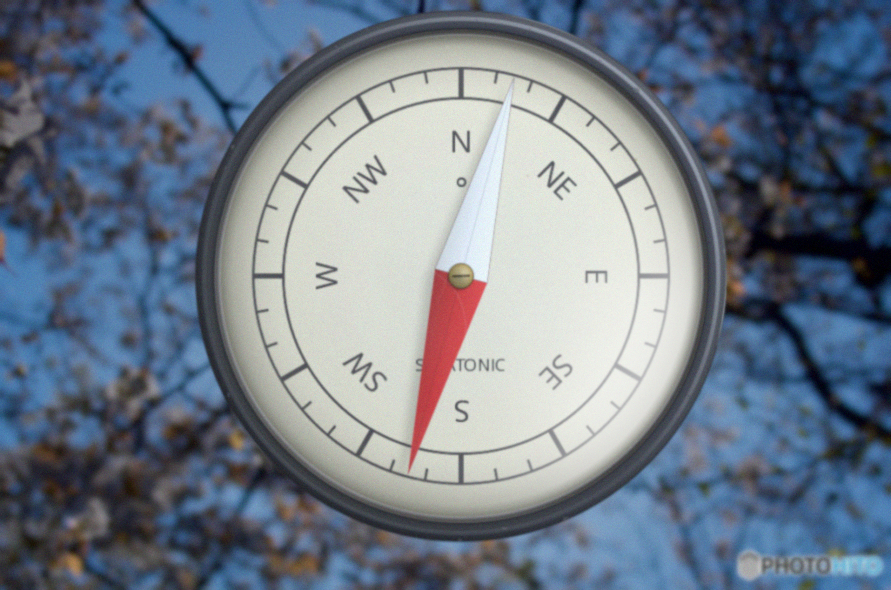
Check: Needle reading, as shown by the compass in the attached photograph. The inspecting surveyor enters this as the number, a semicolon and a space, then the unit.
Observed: 195; °
